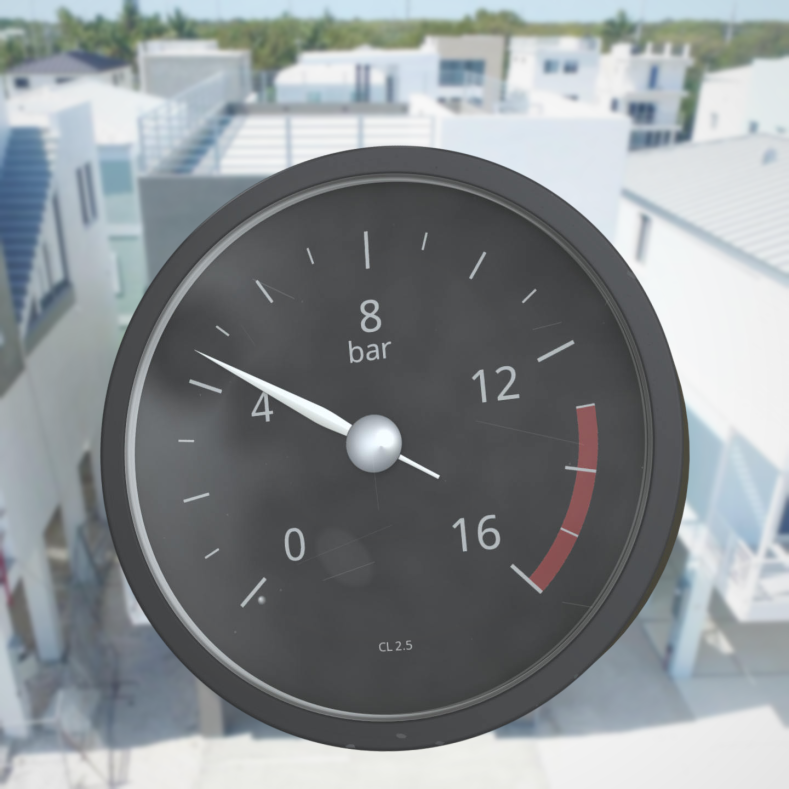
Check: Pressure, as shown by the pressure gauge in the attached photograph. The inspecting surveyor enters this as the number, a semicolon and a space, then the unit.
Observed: 4.5; bar
